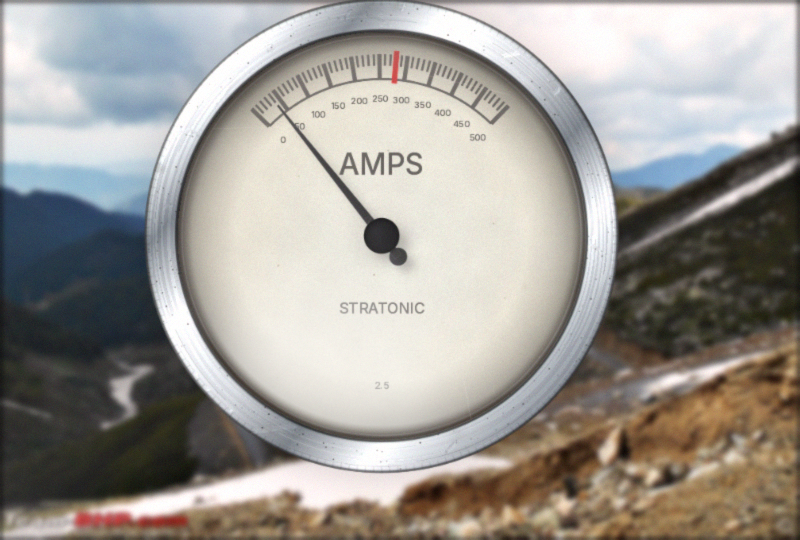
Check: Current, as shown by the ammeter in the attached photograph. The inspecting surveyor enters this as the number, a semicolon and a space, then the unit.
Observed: 40; A
